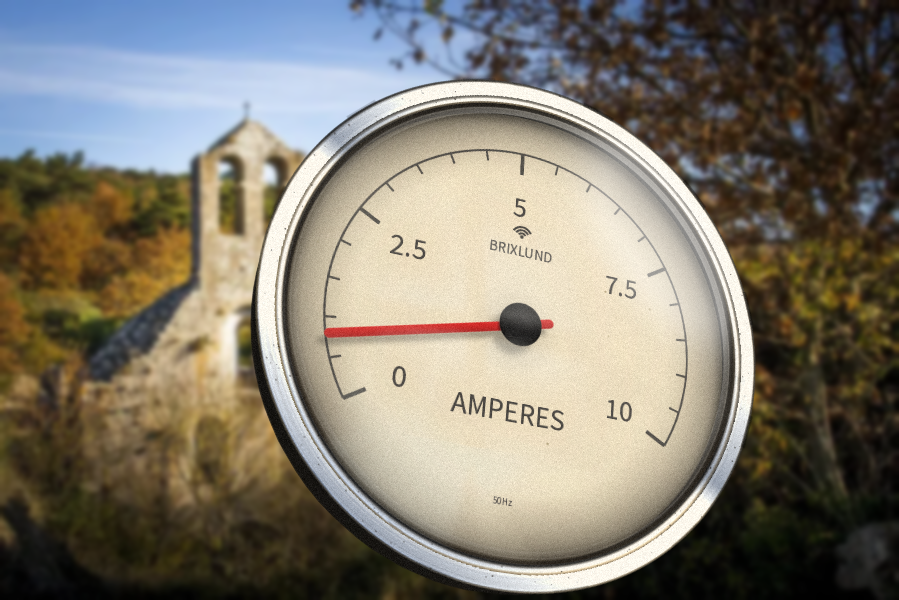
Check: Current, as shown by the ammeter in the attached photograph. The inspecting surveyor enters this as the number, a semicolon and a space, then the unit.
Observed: 0.75; A
